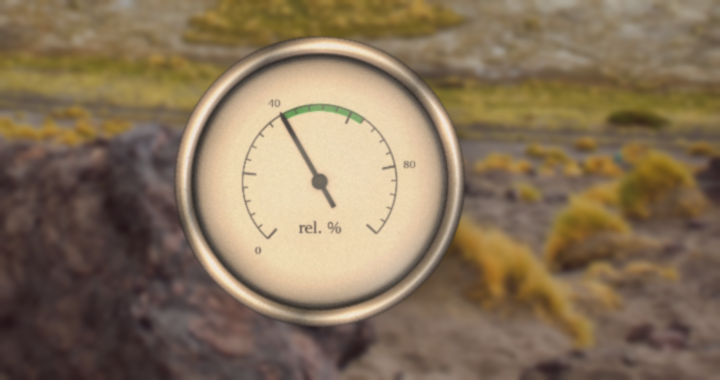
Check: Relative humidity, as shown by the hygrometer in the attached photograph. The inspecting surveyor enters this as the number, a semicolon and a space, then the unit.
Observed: 40; %
